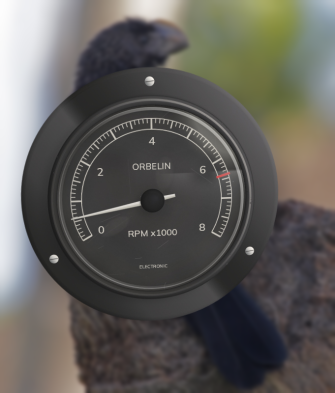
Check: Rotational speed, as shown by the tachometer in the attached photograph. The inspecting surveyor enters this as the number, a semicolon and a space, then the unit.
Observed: 600; rpm
